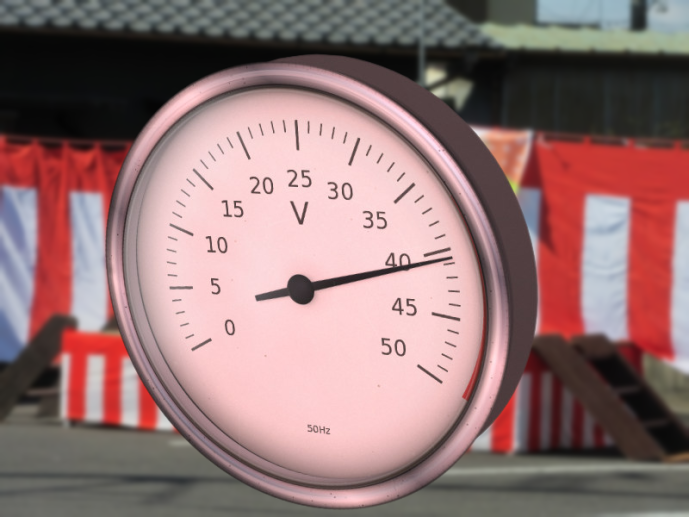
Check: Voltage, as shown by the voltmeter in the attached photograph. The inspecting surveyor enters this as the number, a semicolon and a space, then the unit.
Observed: 40.5; V
